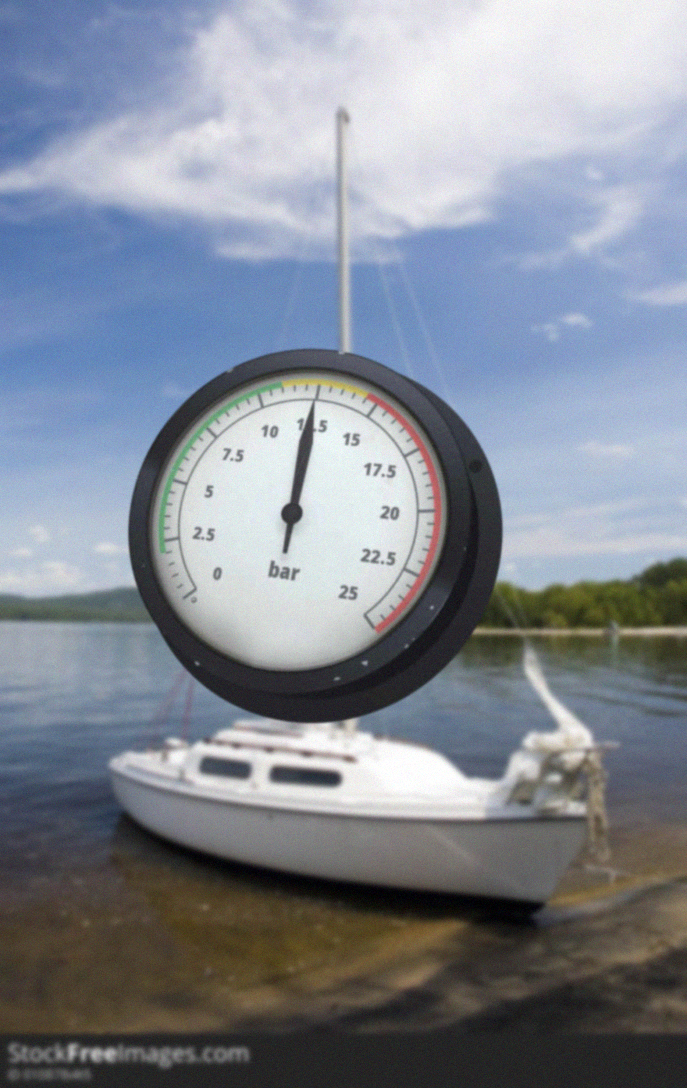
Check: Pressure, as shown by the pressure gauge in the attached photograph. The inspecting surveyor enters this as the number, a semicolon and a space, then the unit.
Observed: 12.5; bar
